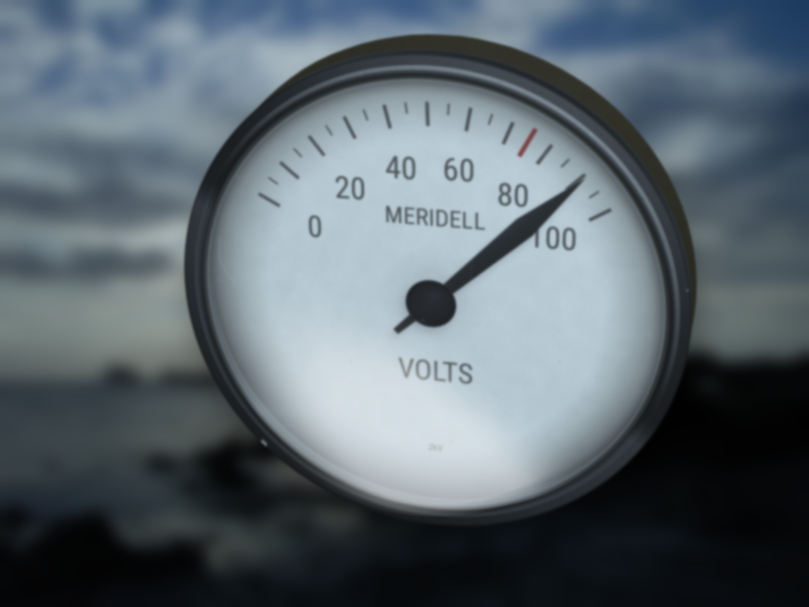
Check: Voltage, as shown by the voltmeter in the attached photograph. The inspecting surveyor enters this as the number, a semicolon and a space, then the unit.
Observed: 90; V
